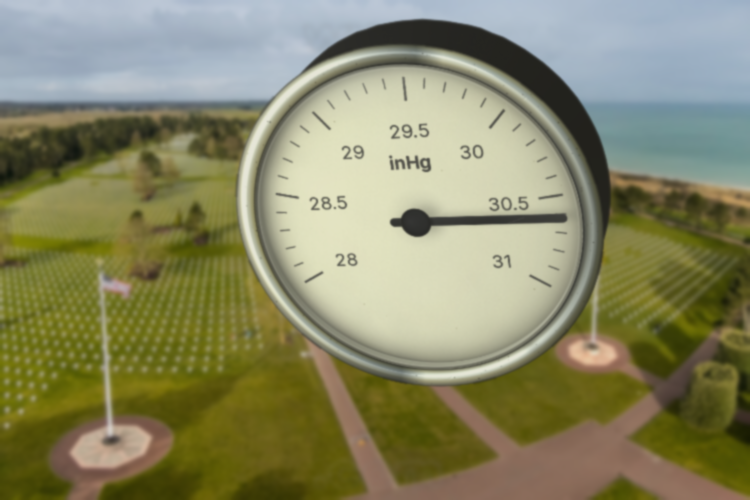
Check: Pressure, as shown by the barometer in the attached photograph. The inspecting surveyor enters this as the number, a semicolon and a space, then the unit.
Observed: 30.6; inHg
